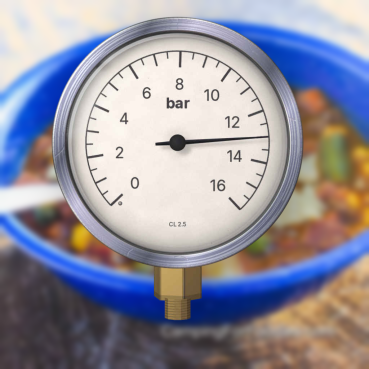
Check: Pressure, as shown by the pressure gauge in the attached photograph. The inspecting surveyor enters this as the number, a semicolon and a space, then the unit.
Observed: 13; bar
